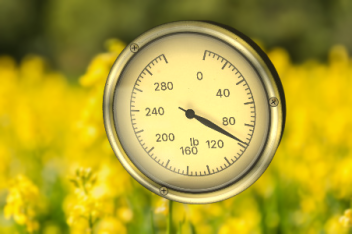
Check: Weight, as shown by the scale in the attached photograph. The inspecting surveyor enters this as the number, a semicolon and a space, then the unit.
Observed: 96; lb
